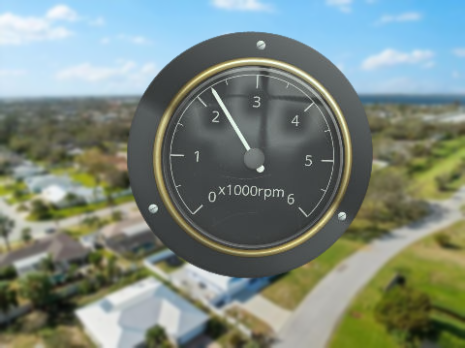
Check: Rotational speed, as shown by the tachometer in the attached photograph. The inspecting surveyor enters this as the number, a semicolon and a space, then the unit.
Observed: 2250; rpm
